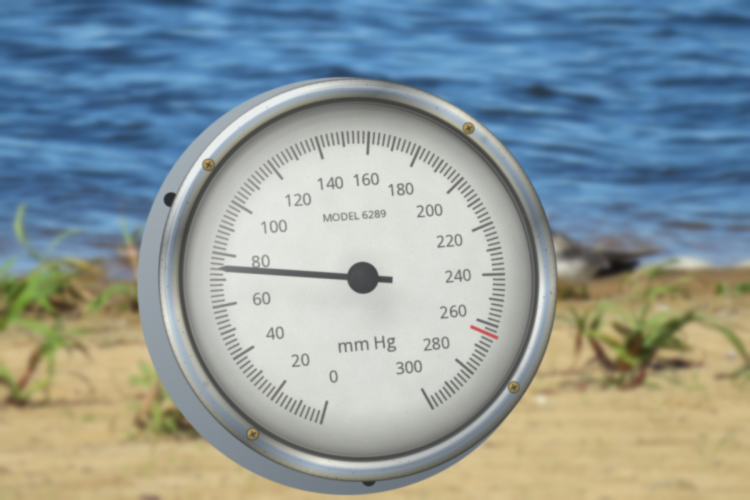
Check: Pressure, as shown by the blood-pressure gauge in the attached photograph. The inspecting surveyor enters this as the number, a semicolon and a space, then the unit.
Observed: 74; mmHg
